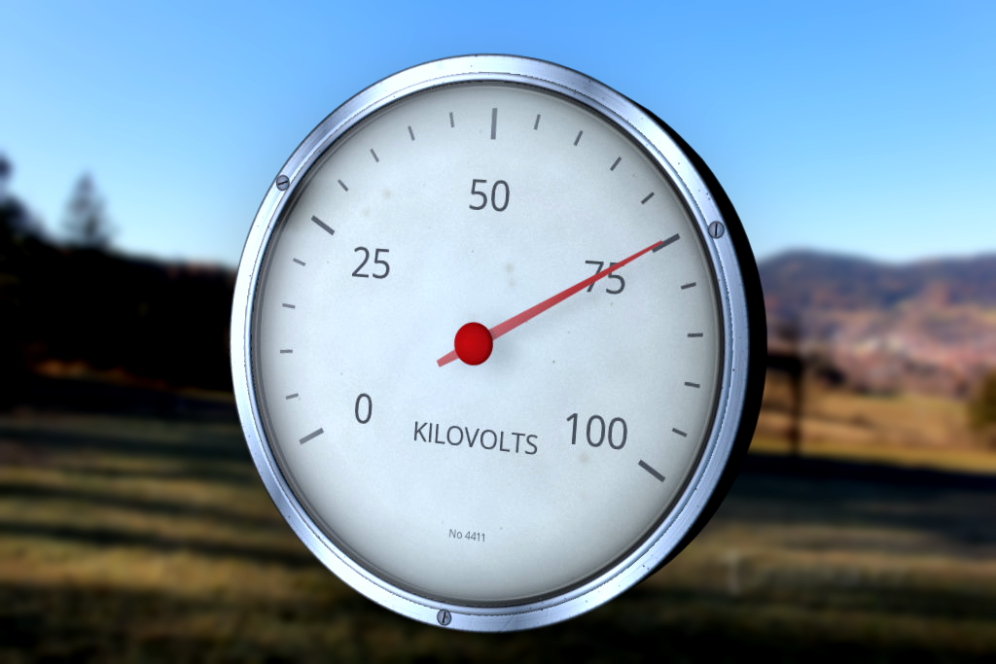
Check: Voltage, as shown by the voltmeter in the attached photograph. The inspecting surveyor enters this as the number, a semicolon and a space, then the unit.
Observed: 75; kV
